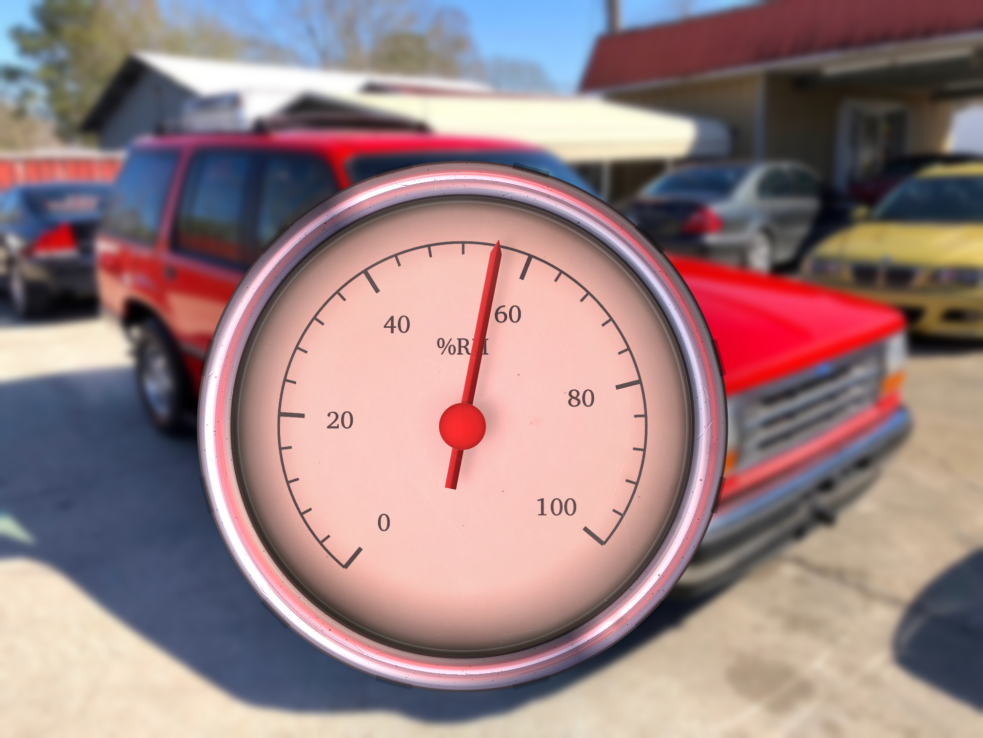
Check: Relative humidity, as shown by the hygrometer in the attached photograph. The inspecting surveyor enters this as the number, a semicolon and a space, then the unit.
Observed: 56; %
